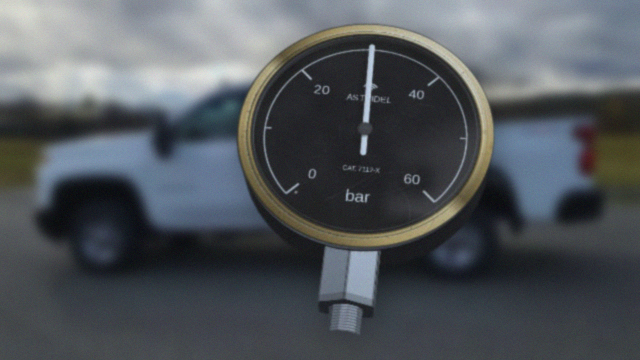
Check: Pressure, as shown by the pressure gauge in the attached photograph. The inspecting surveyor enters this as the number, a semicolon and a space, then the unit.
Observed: 30; bar
